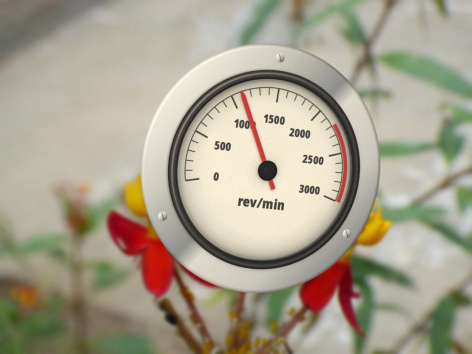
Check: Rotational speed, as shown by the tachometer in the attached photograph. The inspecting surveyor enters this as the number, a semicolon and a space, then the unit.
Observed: 1100; rpm
